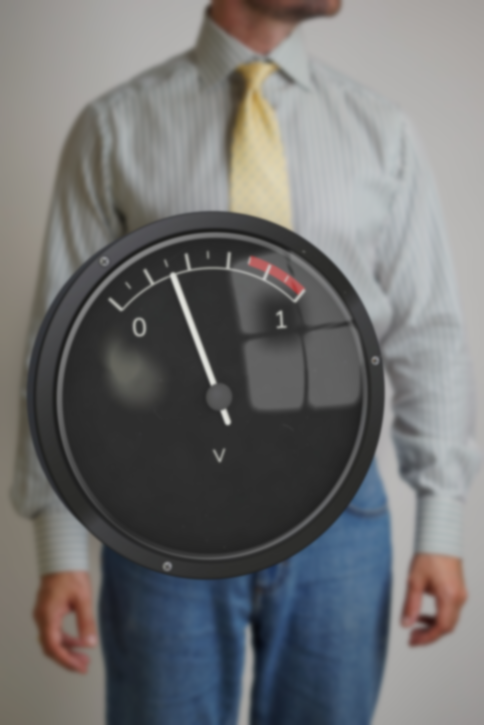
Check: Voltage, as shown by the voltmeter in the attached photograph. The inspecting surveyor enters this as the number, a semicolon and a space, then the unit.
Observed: 0.3; V
